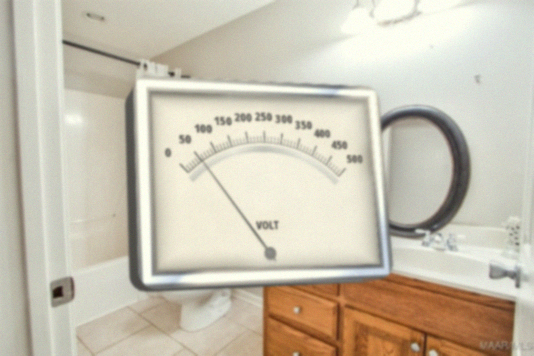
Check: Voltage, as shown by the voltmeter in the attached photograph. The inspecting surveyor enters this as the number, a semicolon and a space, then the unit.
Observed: 50; V
